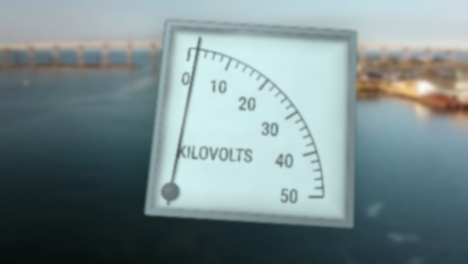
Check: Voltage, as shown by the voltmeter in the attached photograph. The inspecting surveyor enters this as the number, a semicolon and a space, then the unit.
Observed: 2; kV
